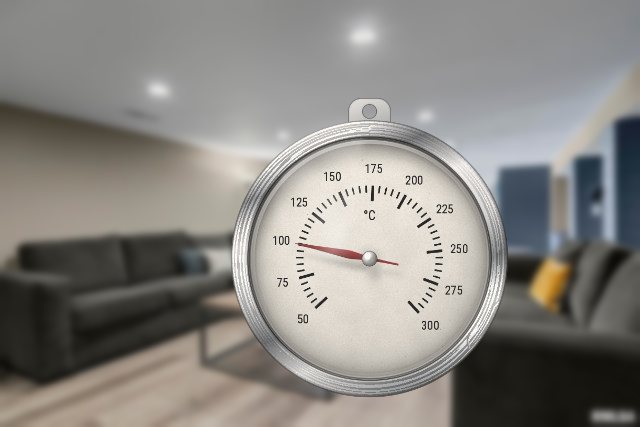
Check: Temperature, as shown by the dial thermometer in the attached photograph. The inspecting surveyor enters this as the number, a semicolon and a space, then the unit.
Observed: 100; °C
